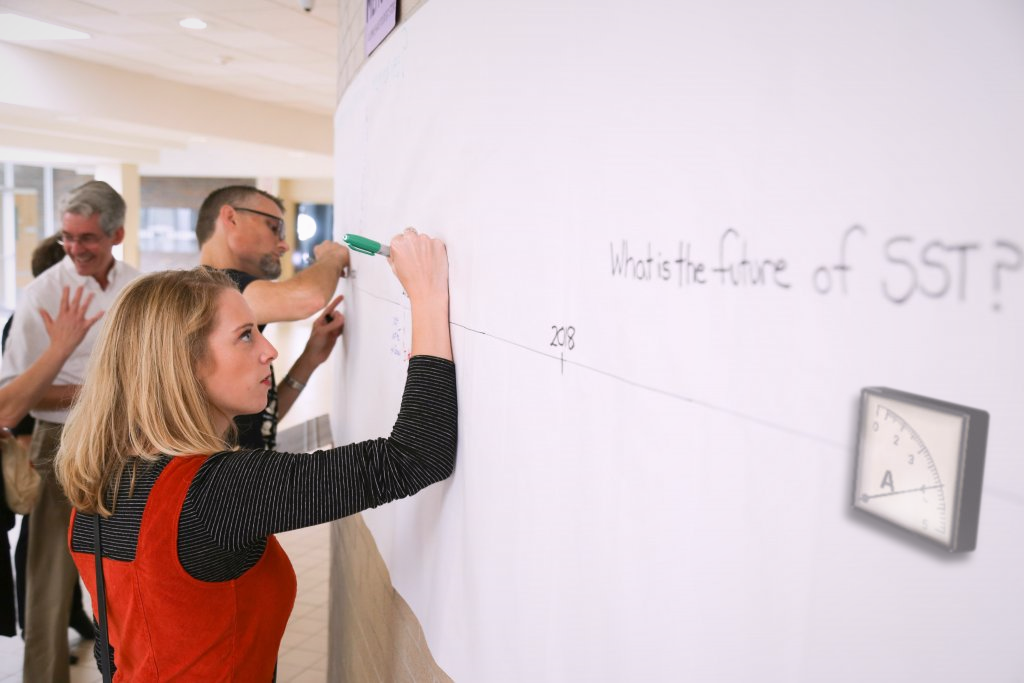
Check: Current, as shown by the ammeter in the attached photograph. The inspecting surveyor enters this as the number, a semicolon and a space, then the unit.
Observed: 4; A
